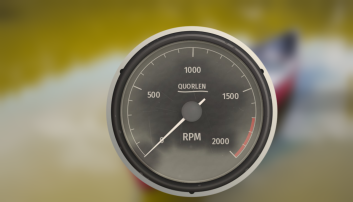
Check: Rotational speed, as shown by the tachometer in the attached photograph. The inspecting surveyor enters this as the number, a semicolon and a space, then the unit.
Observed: 0; rpm
